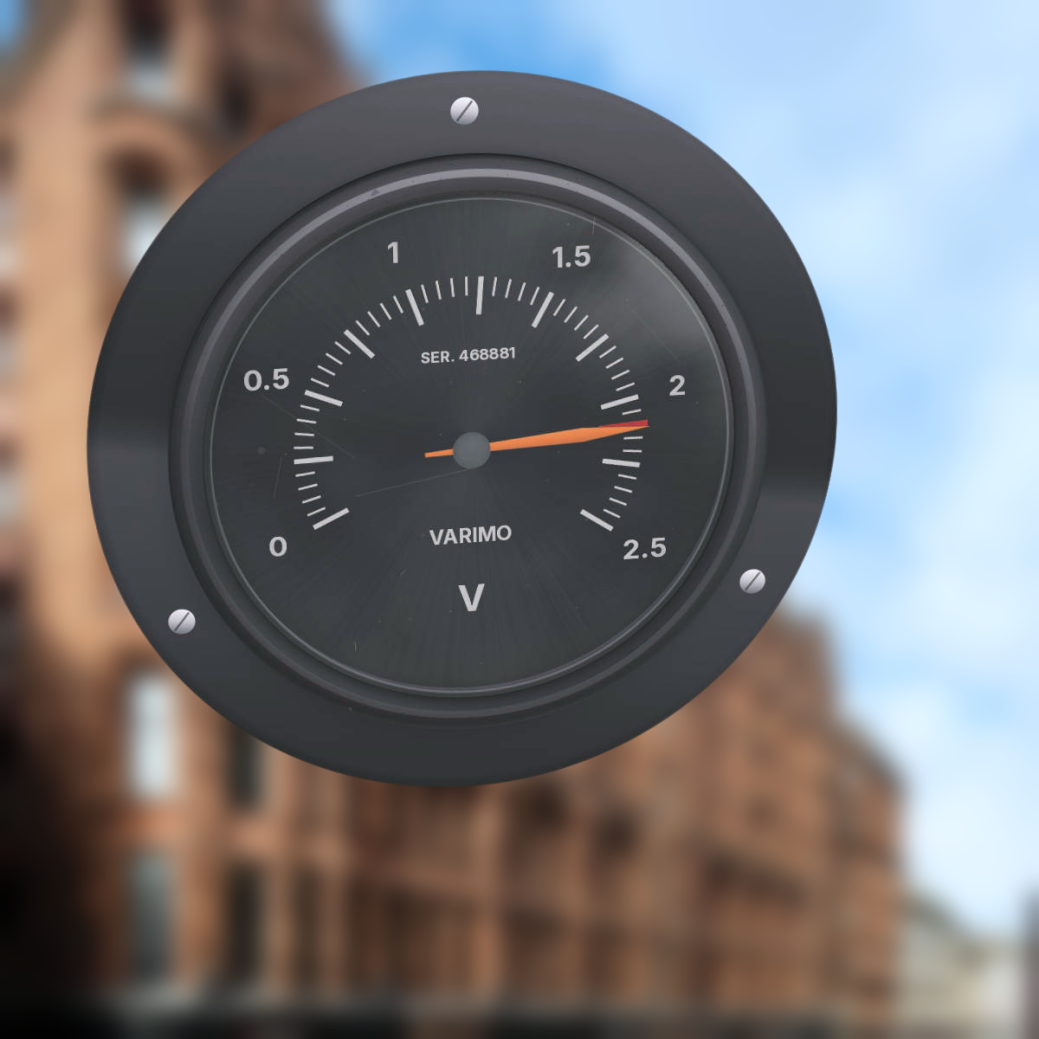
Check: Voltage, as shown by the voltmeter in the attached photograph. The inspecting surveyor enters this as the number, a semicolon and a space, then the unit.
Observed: 2.1; V
